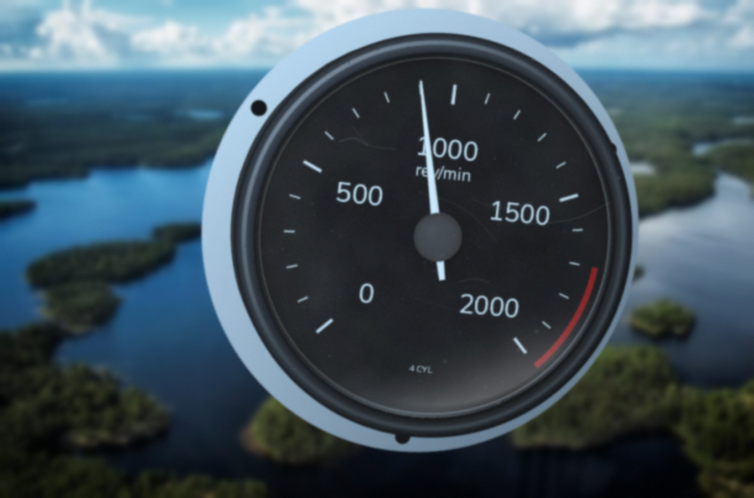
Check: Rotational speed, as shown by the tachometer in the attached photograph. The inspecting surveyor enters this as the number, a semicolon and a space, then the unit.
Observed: 900; rpm
